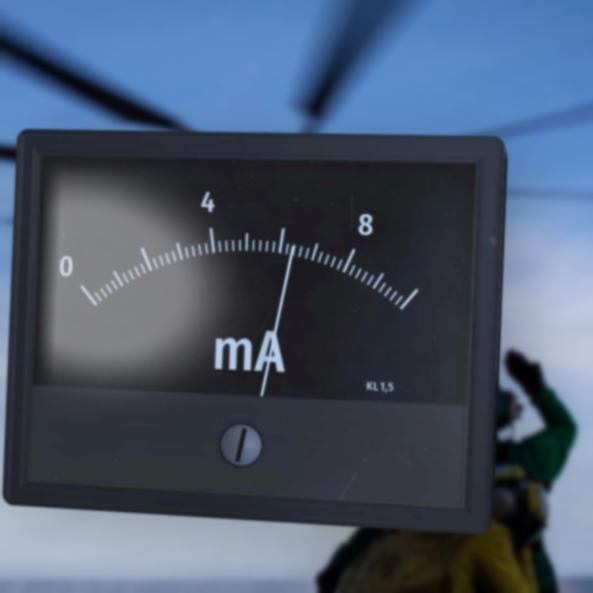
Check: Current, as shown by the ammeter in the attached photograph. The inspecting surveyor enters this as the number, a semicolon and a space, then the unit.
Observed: 6.4; mA
